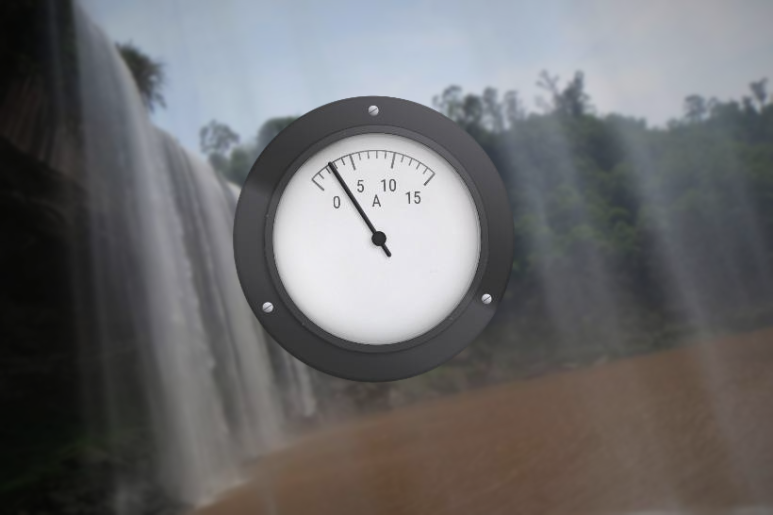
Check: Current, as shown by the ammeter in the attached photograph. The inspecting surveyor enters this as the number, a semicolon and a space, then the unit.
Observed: 2.5; A
